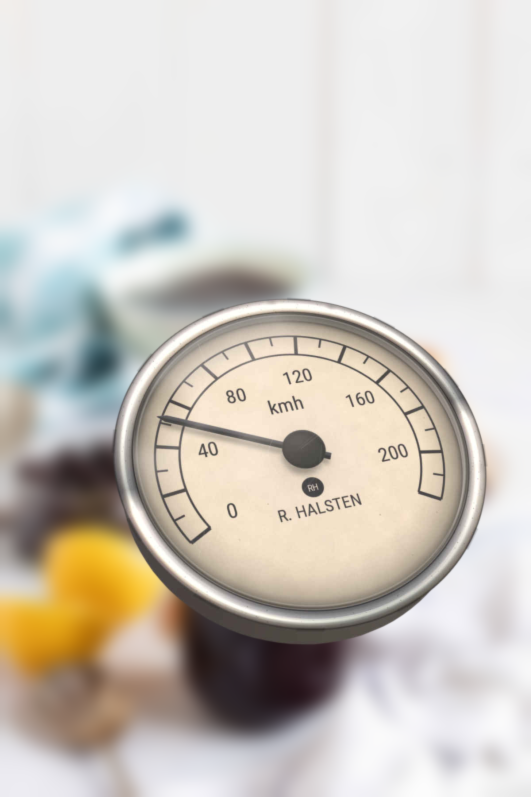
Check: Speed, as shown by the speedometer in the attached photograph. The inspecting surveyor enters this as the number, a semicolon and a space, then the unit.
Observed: 50; km/h
